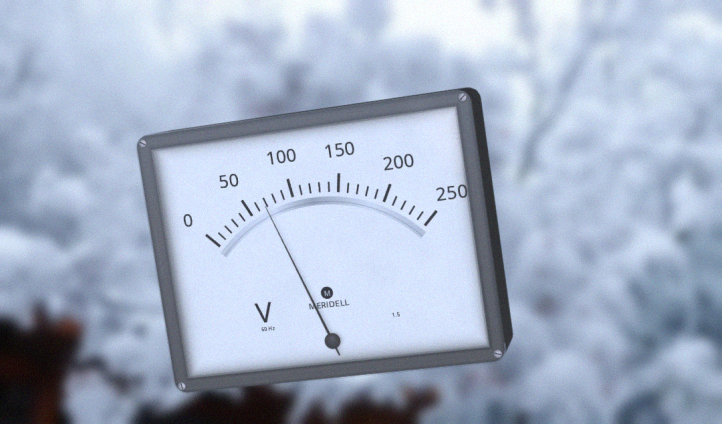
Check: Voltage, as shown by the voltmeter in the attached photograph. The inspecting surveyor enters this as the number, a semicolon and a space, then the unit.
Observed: 70; V
